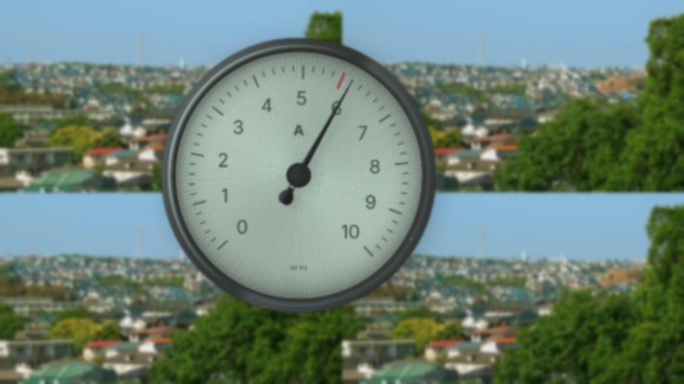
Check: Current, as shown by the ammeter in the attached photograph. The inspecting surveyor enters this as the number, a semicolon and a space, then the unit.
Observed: 6; A
